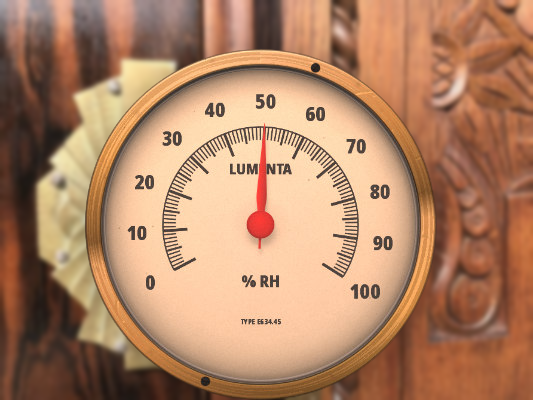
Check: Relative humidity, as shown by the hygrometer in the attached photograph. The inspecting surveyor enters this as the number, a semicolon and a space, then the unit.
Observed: 50; %
